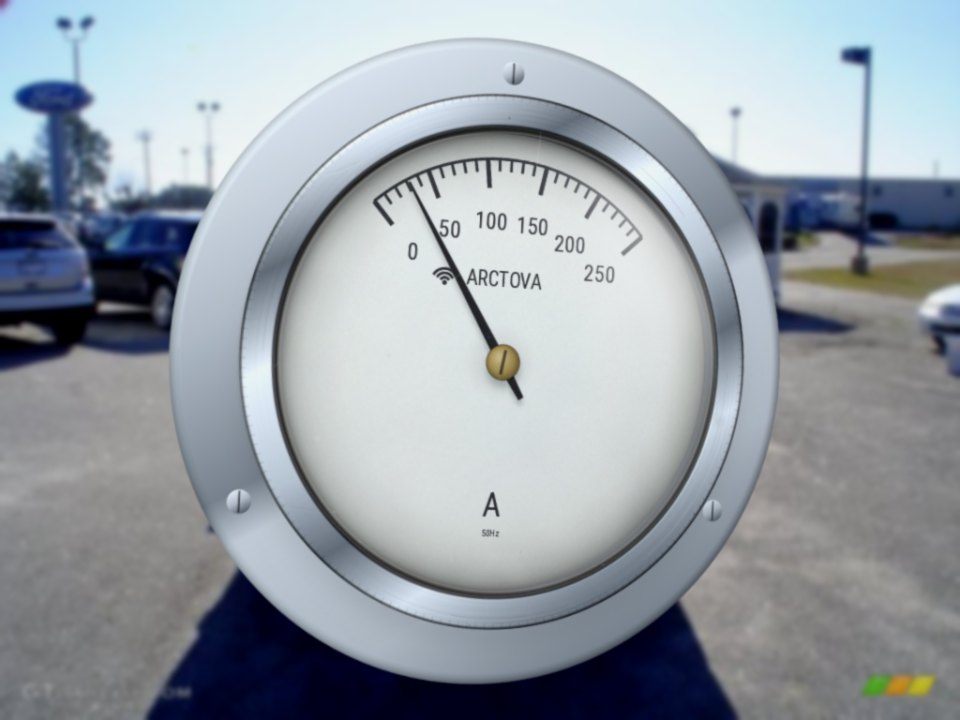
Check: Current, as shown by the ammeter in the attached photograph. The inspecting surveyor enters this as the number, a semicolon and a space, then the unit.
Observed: 30; A
